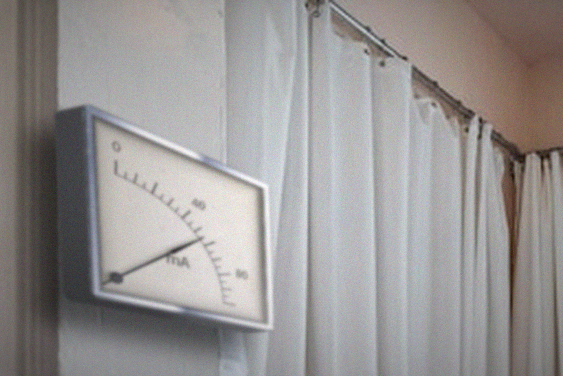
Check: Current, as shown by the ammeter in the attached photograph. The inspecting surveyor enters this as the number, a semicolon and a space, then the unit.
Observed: 55; mA
